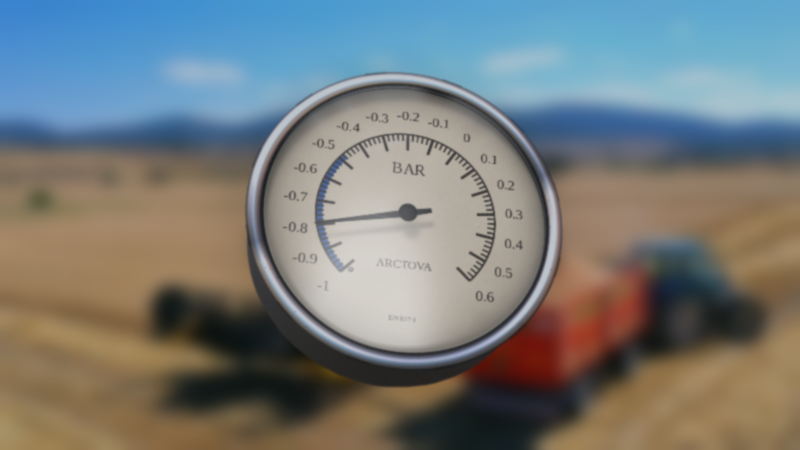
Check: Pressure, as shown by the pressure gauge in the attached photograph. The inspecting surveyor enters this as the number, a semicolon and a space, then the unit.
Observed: -0.8; bar
